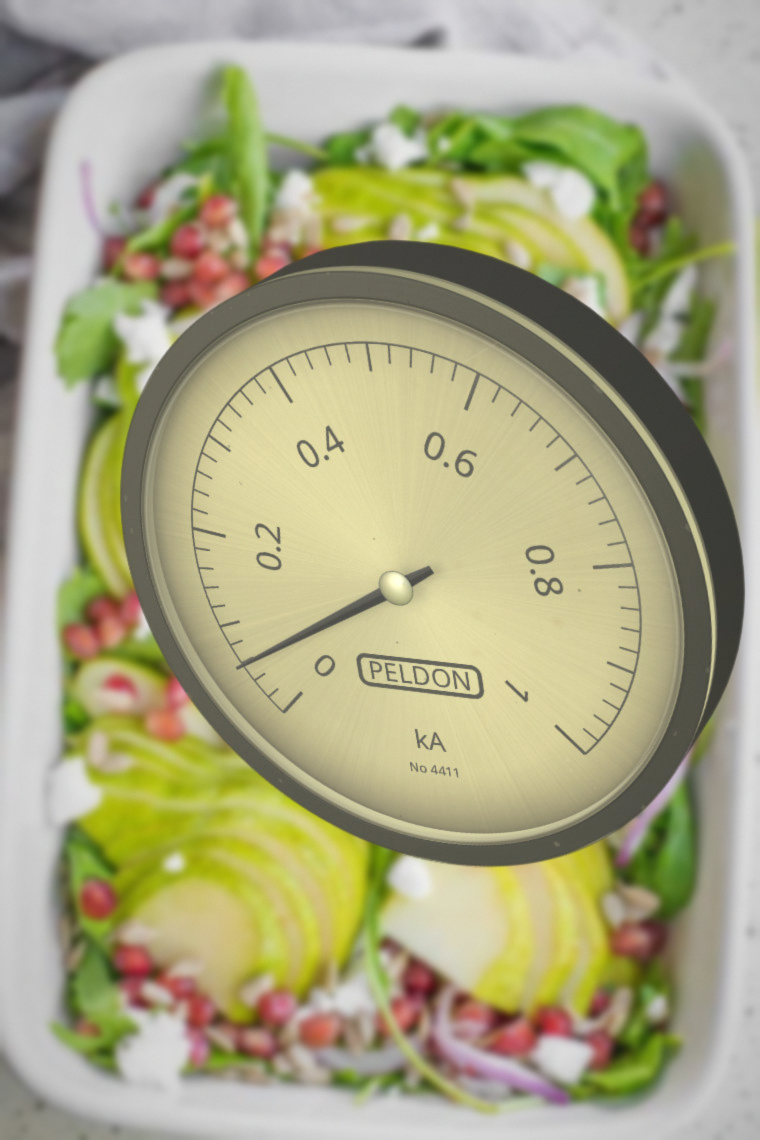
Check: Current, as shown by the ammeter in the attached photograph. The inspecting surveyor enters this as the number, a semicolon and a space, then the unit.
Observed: 0.06; kA
